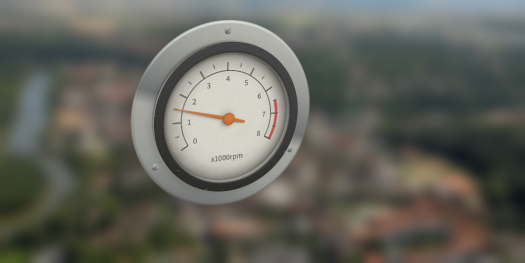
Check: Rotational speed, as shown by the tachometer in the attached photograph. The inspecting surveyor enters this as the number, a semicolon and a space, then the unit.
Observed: 1500; rpm
